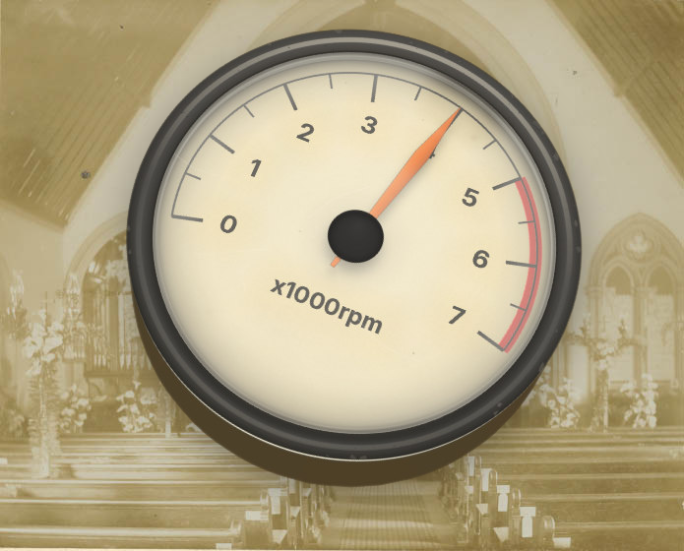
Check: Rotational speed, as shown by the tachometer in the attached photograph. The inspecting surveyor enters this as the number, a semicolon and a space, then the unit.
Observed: 4000; rpm
